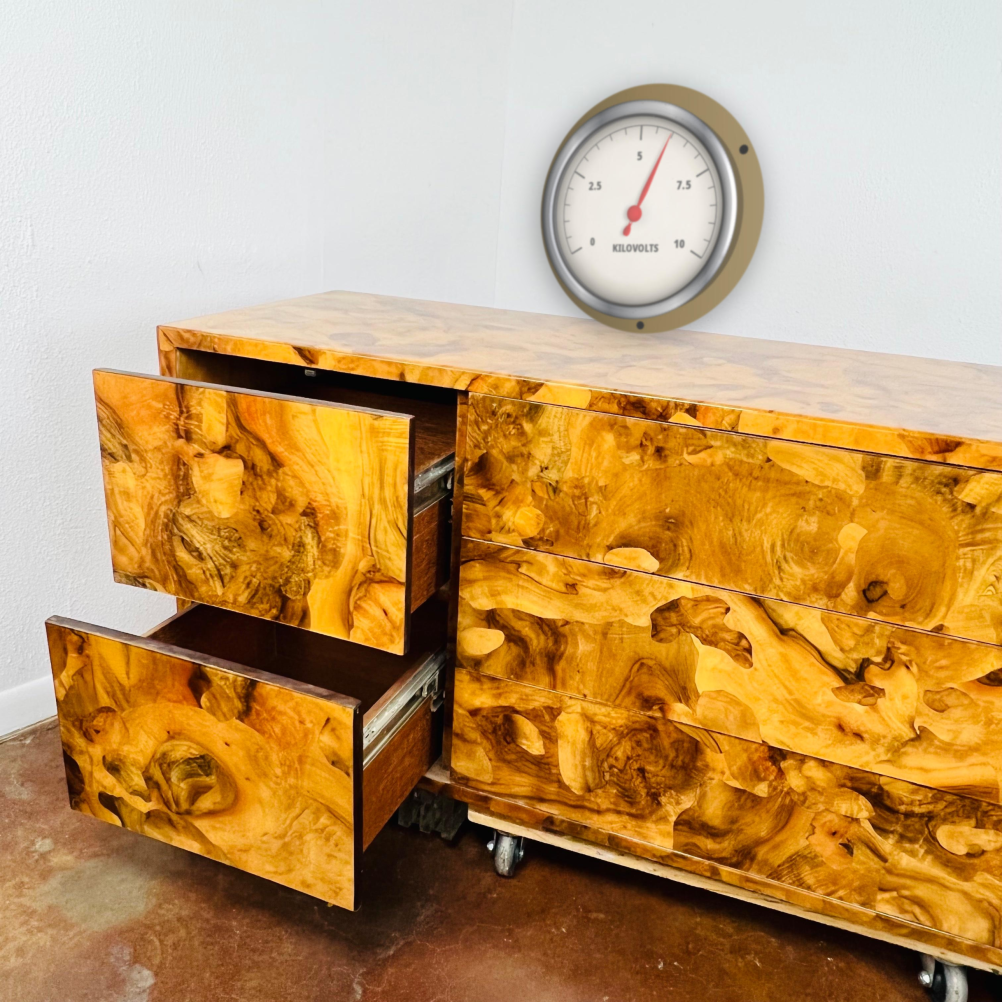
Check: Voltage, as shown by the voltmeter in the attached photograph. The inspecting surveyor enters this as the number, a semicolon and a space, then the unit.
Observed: 6; kV
